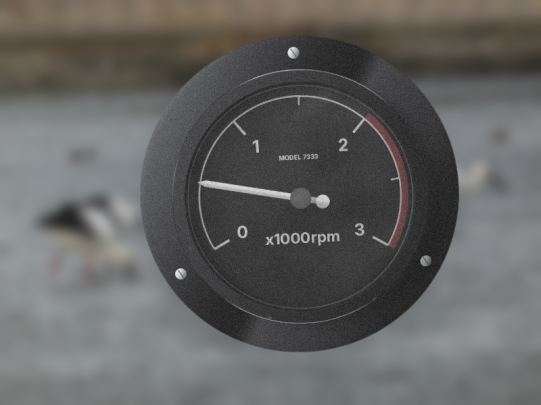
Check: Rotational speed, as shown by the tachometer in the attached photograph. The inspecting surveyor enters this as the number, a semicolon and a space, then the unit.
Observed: 500; rpm
